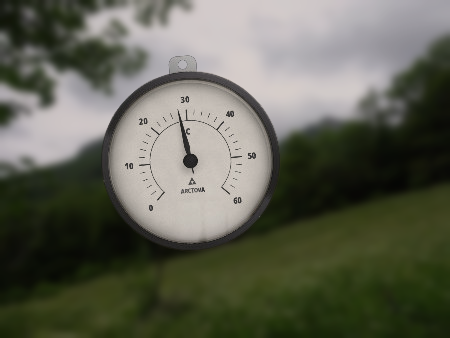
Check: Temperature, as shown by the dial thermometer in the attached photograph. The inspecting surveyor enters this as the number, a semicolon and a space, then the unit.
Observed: 28; °C
